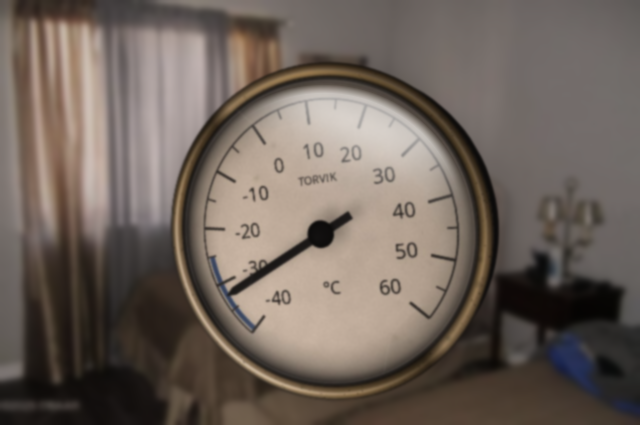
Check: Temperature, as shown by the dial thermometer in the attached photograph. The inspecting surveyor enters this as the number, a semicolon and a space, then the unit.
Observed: -32.5; °C
